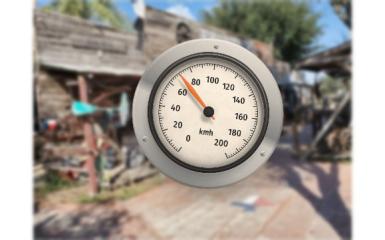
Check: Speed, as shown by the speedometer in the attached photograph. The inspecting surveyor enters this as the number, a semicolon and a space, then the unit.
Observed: 70; km/h
